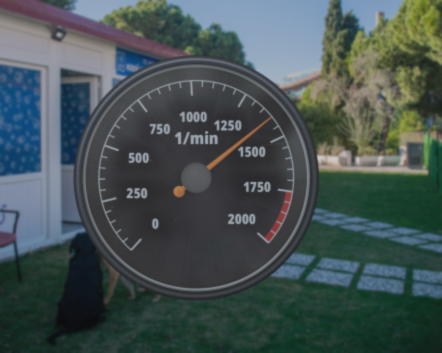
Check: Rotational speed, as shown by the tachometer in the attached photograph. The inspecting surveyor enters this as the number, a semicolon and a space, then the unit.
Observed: 1400; rpm
